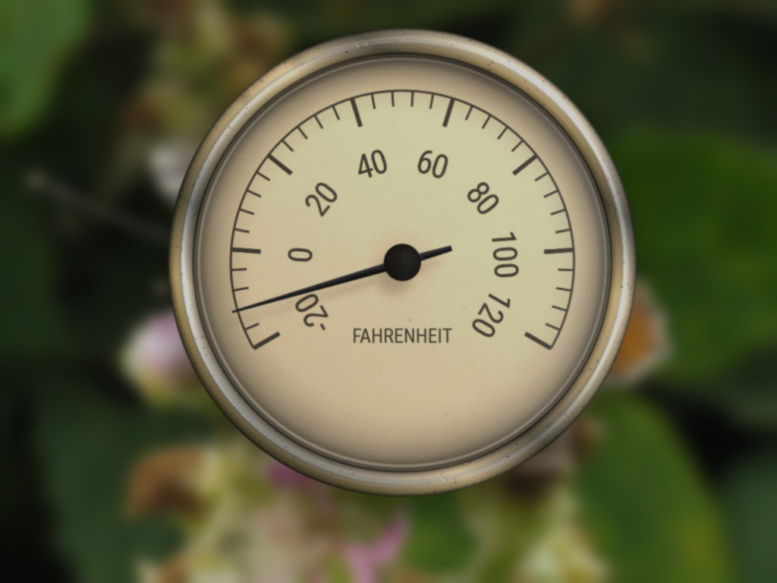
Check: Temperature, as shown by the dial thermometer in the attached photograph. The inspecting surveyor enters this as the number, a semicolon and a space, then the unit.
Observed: -12; °F
